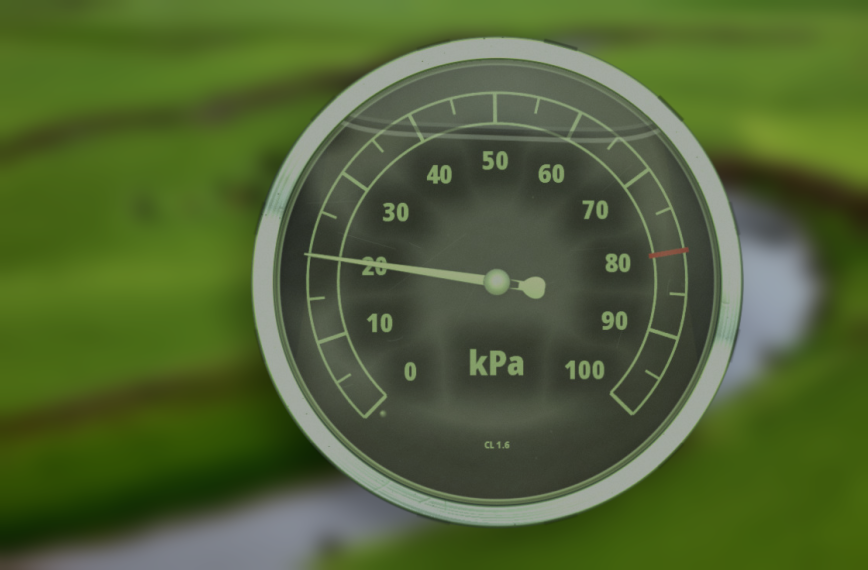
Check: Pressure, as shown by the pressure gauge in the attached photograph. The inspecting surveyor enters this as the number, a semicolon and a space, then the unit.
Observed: 20; kPa
